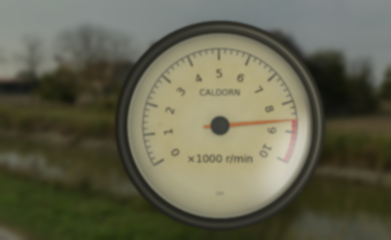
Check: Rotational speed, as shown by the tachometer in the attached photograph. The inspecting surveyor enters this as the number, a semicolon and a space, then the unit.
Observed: 8600; rpm
